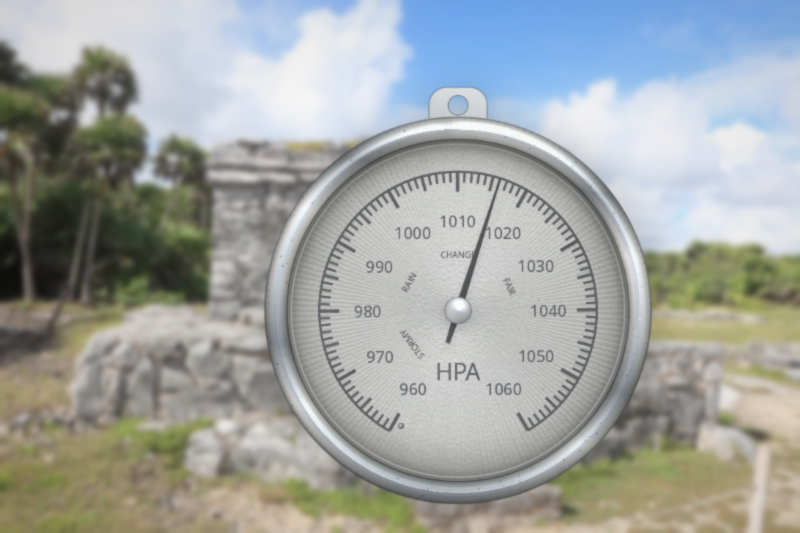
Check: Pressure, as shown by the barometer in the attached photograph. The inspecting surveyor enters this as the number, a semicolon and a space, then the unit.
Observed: 1016; hPa
